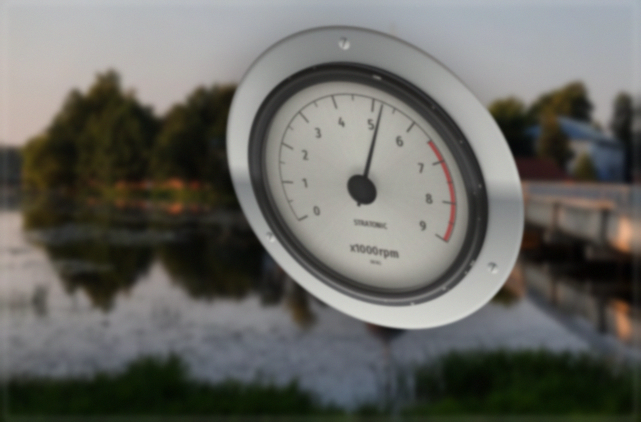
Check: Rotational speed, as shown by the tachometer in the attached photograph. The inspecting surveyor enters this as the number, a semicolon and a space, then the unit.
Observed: 5250; rpm
